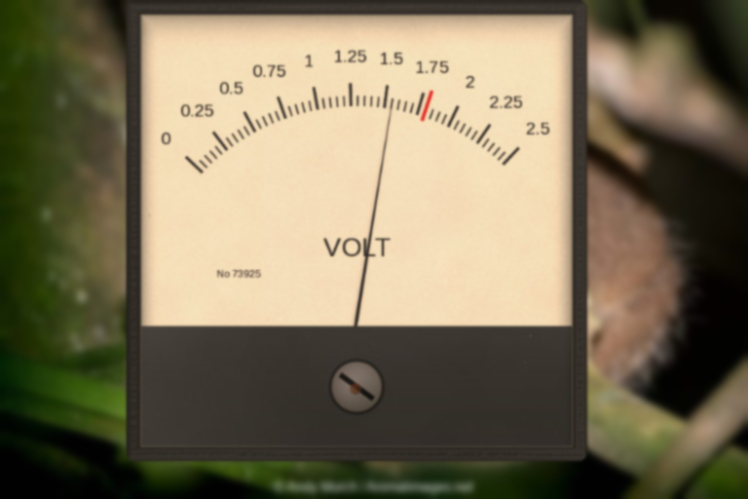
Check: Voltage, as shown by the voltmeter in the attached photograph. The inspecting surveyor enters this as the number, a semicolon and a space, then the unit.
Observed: 1.55; V
